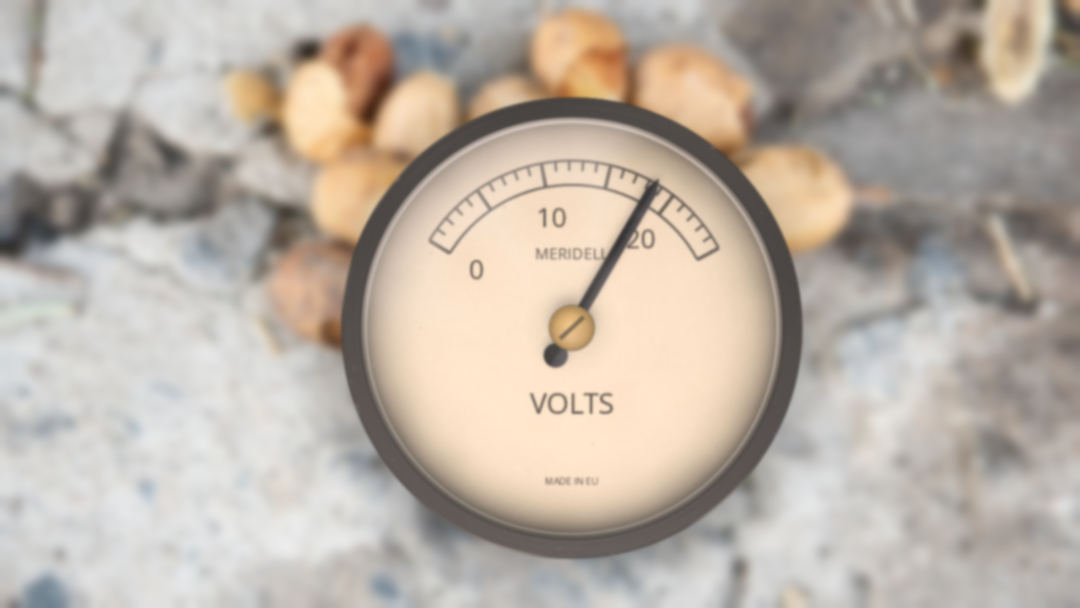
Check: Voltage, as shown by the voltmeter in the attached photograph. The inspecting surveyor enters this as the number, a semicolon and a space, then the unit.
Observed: 18.5; V
